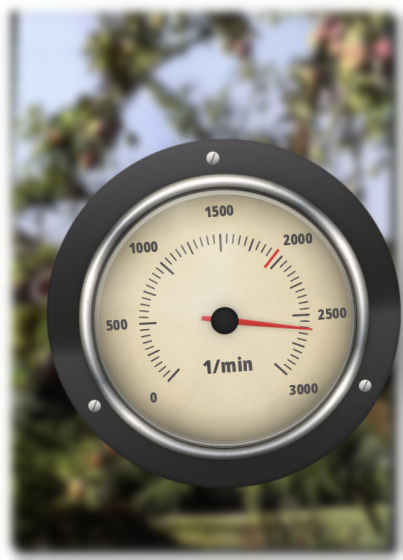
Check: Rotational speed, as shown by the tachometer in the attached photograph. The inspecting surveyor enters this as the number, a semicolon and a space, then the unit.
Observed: 2600; rpm
